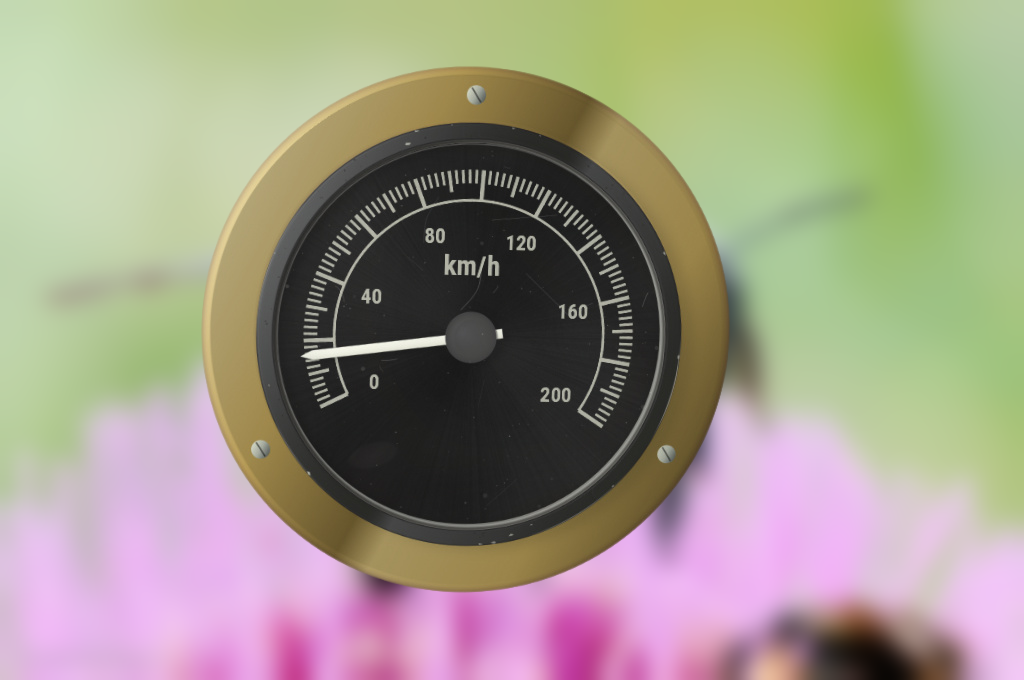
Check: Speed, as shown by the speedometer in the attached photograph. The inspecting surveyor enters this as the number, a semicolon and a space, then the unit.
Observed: 16; km/h
